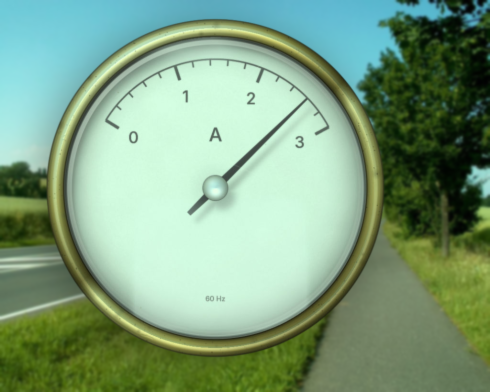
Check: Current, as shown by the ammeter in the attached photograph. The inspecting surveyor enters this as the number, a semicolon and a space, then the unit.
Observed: 2.6; A
